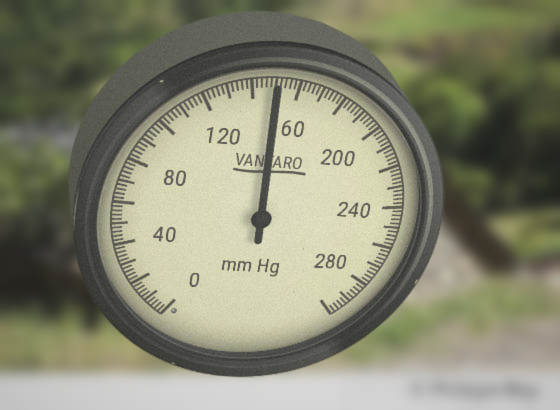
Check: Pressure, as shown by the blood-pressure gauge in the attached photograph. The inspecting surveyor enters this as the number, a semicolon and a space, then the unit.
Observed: 150; mmHg
